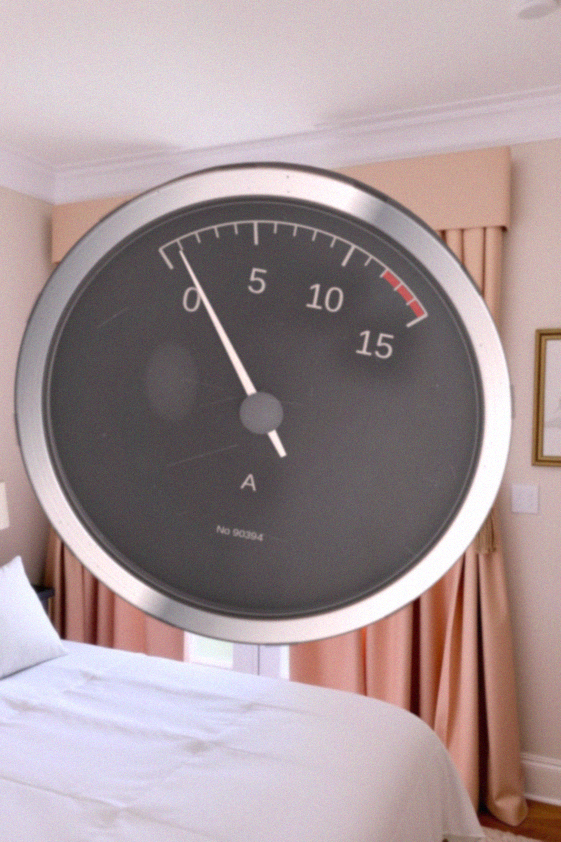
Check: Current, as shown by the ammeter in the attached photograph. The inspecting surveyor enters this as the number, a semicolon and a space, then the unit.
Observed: 1; A
